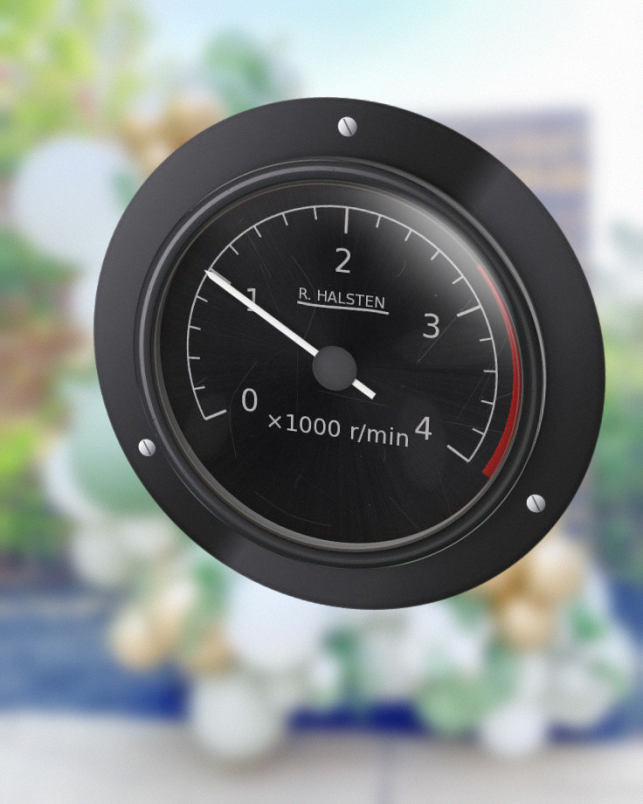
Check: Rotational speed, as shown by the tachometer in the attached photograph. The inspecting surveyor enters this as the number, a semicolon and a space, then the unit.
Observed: 1000; rpm
